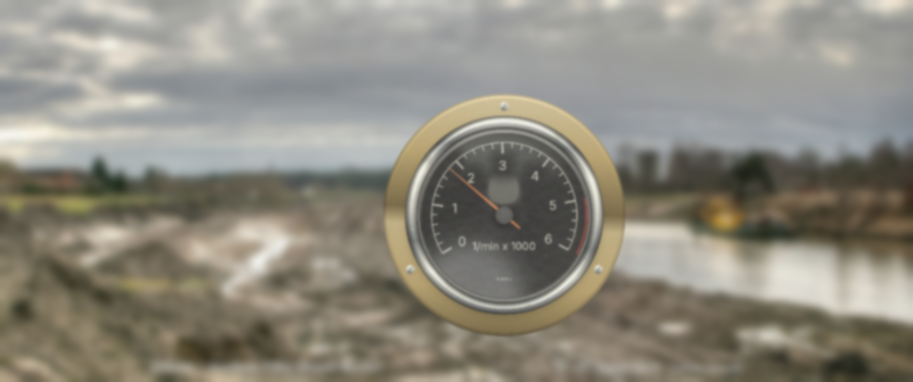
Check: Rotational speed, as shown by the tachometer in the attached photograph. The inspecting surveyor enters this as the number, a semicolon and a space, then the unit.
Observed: 1800; rpm
